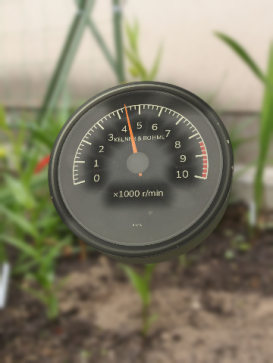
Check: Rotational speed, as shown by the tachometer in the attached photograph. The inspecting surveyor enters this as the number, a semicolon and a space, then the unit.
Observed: 4400; rpm
